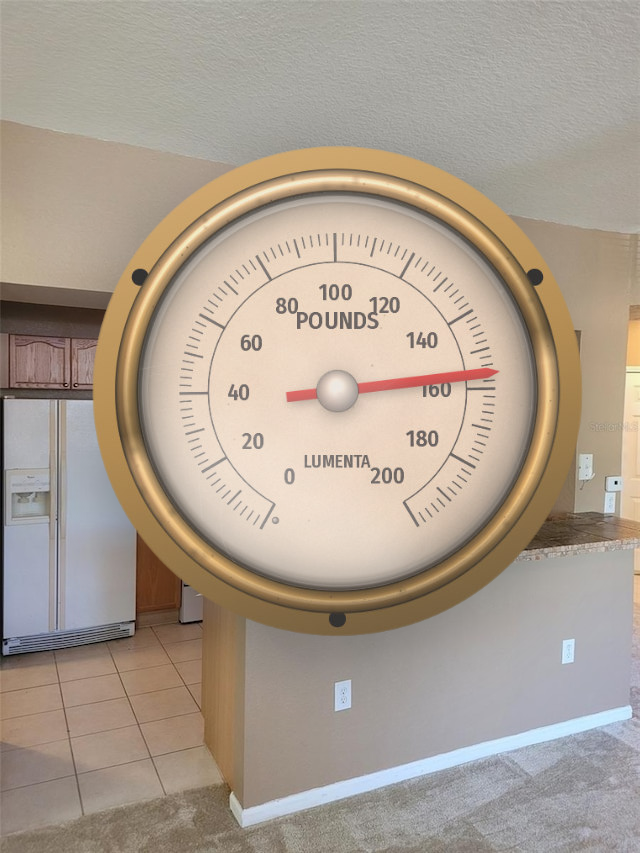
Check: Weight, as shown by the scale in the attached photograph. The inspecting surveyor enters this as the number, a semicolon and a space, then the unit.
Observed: 156; lb
